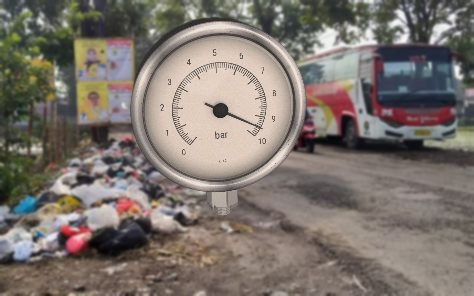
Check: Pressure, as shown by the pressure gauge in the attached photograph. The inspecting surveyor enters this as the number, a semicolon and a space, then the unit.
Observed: 9.5; bar
